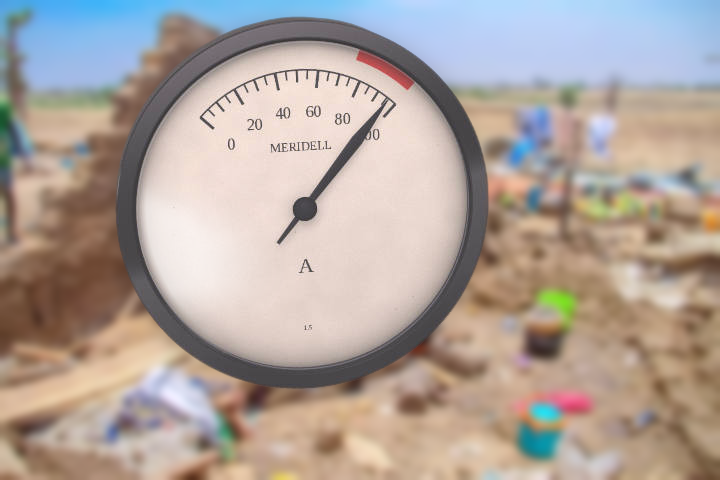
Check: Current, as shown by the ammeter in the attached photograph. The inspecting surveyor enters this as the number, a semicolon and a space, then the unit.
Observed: 95; A
